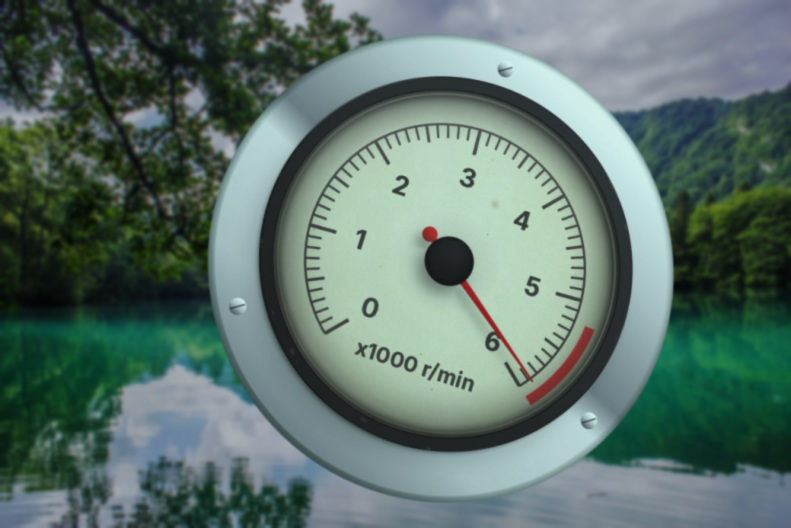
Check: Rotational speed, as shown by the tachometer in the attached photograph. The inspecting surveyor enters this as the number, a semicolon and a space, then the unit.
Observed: 5900; rpm
